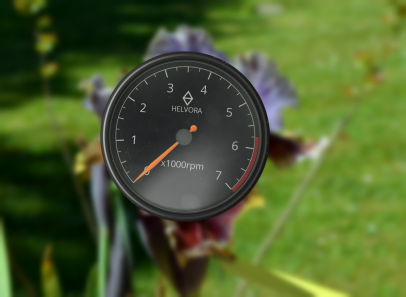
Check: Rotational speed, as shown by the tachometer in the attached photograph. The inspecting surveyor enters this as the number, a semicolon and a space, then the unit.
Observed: 0; rpm
